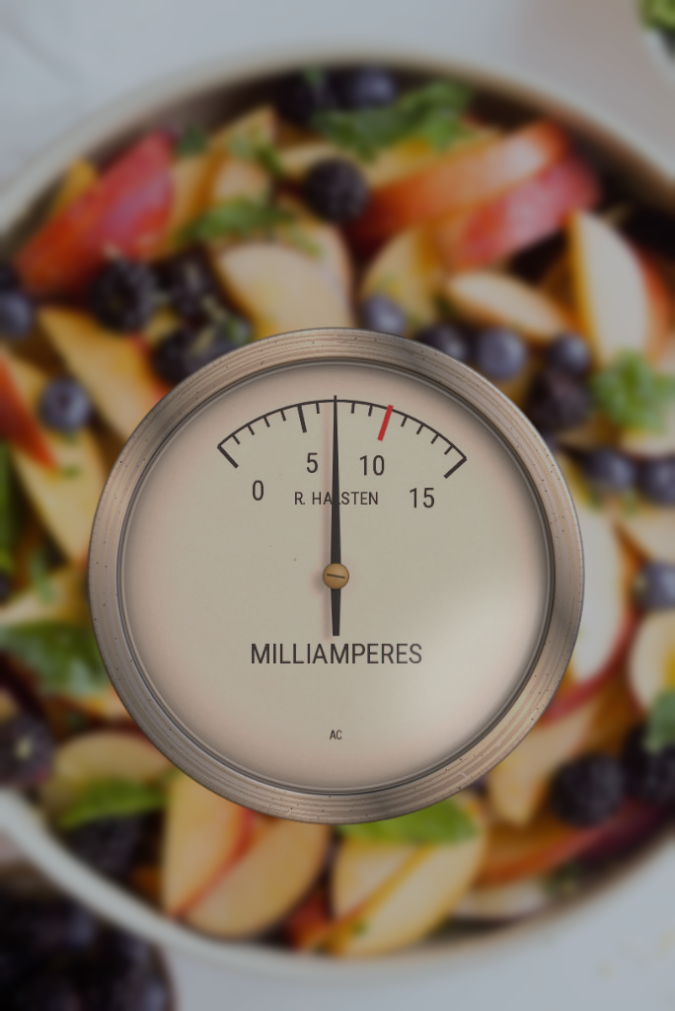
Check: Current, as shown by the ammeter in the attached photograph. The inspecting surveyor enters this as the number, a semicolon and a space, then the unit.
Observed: 7; mA
